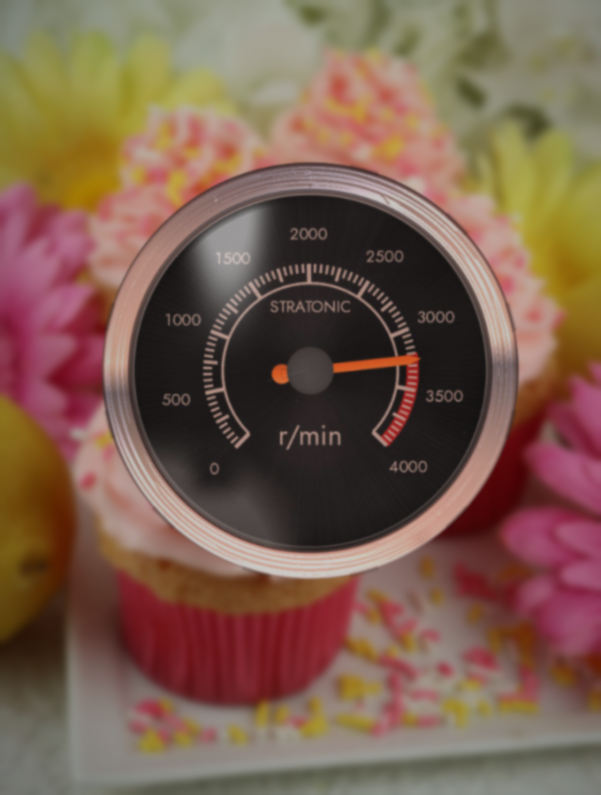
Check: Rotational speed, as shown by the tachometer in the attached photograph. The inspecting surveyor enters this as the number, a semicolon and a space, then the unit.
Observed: 3250; rpm
